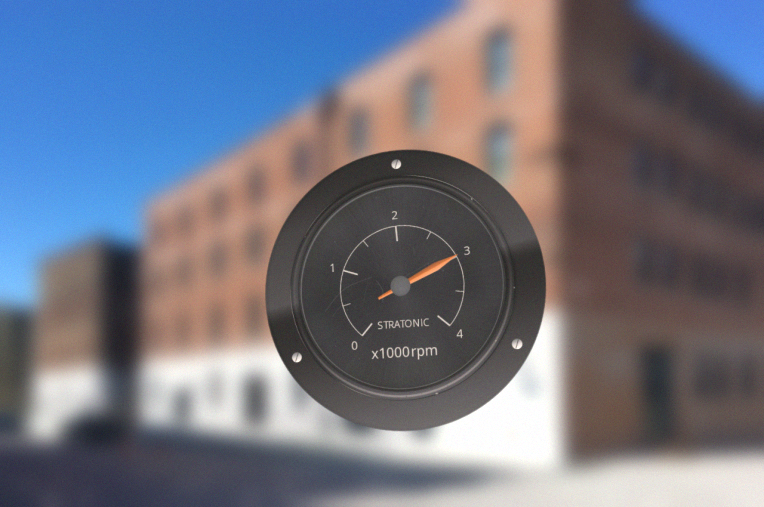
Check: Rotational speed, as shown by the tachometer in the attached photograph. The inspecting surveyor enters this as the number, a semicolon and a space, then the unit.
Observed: 3000; rpm
